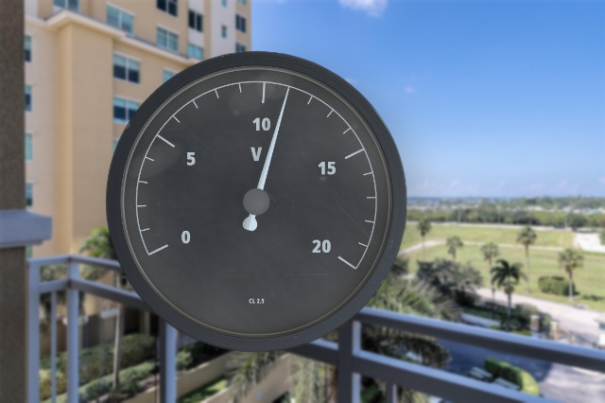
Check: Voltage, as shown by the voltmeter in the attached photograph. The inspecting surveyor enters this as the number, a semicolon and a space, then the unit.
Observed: 11; V
